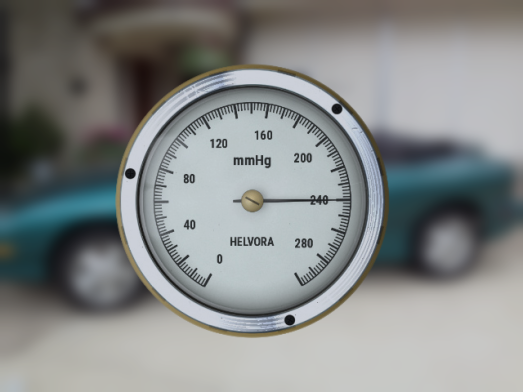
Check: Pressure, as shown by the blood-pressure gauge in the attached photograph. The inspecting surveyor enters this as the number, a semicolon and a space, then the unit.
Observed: 240; mmHg
